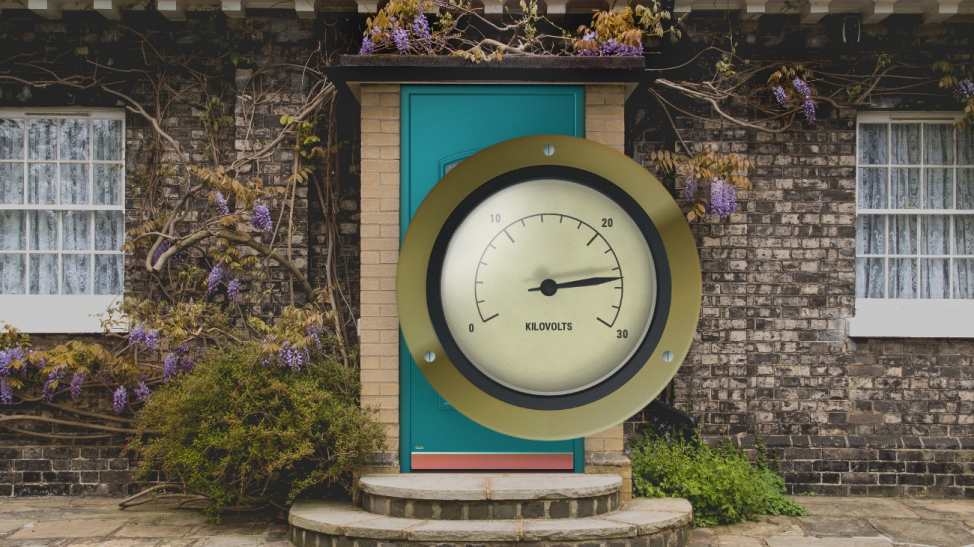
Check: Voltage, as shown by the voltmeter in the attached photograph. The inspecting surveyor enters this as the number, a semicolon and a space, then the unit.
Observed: 25; kV
